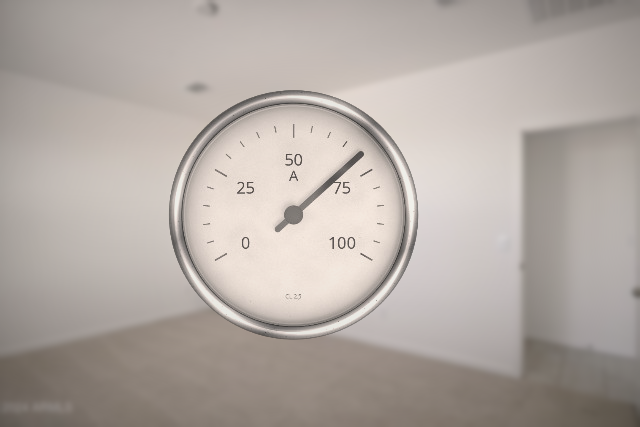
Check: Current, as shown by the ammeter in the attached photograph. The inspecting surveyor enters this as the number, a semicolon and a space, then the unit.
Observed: 70; A
